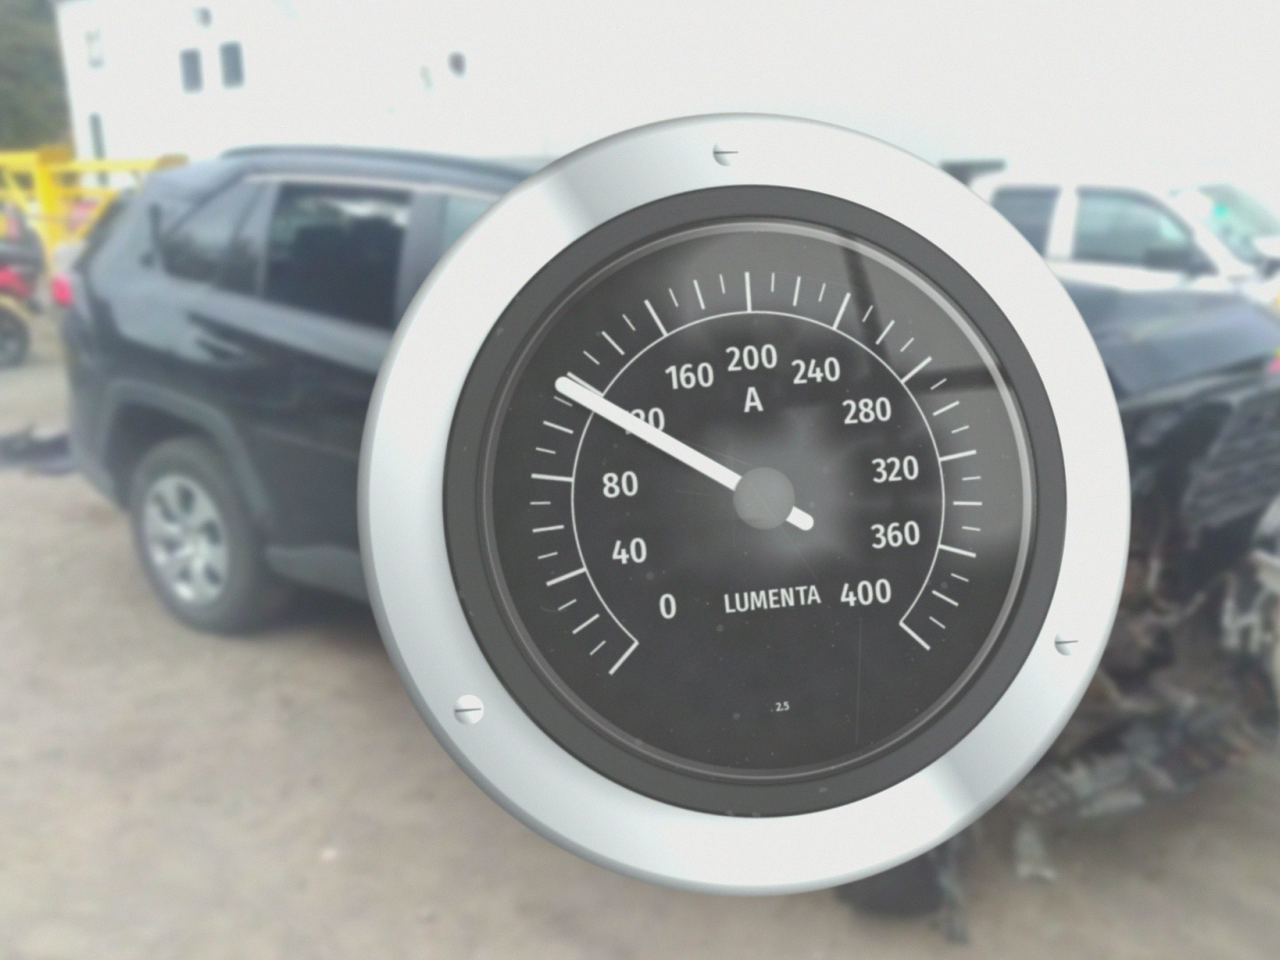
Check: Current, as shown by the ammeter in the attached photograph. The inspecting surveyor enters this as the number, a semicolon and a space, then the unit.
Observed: 115; A
